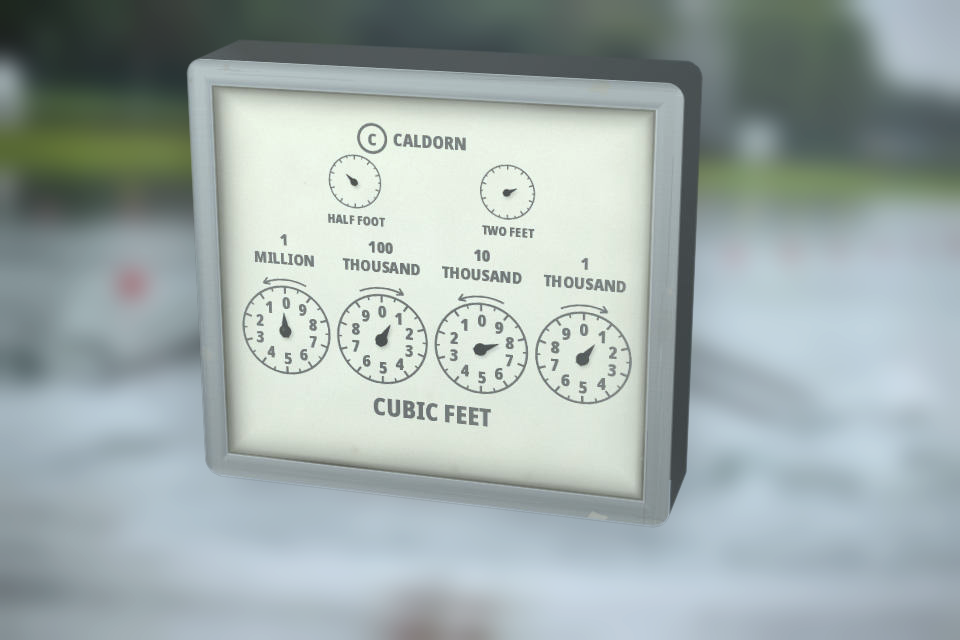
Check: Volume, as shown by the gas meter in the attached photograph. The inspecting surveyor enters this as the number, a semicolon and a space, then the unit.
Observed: 8100; ft³
